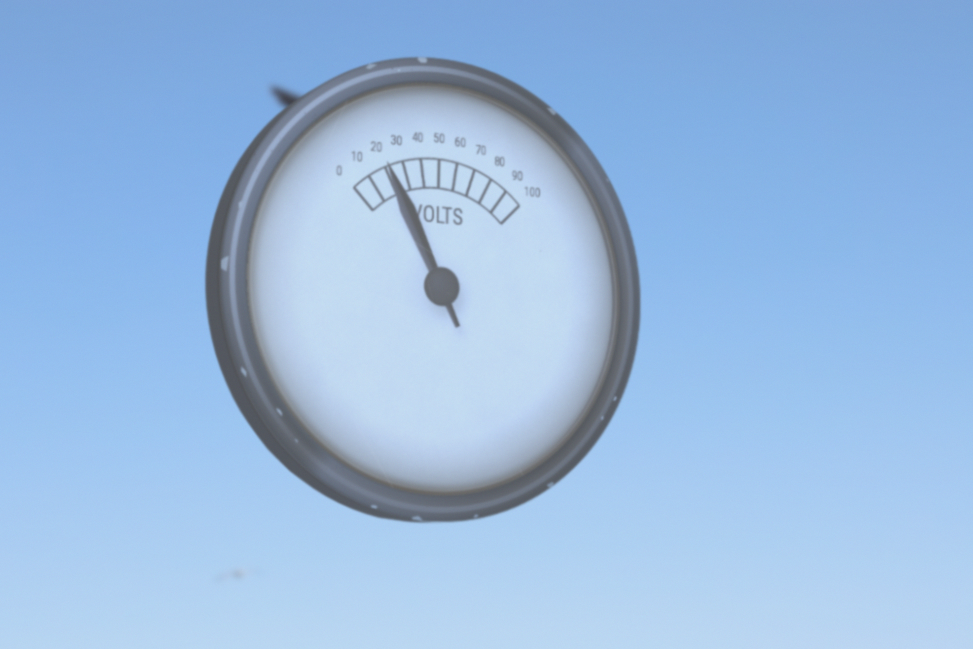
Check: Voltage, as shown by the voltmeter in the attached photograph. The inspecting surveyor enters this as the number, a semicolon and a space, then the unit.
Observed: 20; V
